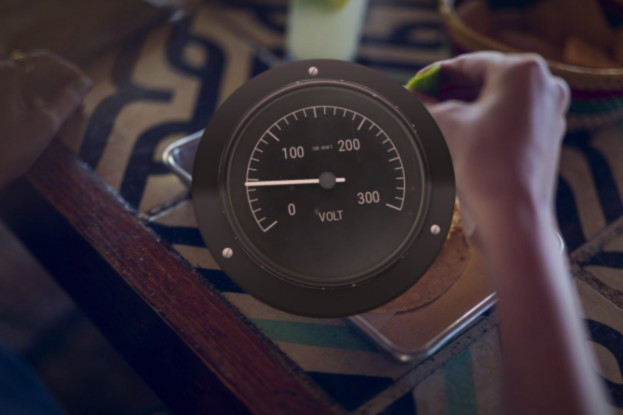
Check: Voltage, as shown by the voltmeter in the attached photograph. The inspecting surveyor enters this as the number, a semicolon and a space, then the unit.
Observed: 45; V
